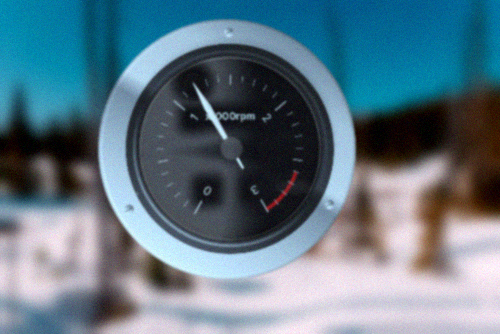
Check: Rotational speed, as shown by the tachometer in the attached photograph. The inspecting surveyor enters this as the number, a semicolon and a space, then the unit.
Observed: 1200; rpm
